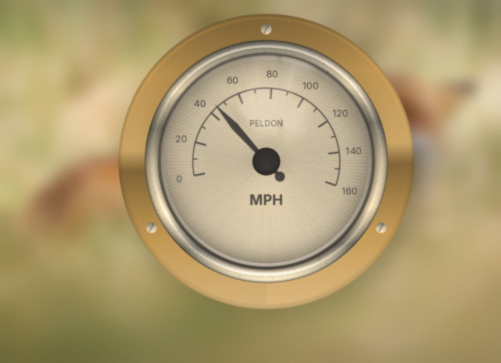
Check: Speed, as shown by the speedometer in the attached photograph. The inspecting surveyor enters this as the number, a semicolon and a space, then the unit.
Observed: 45; mph
